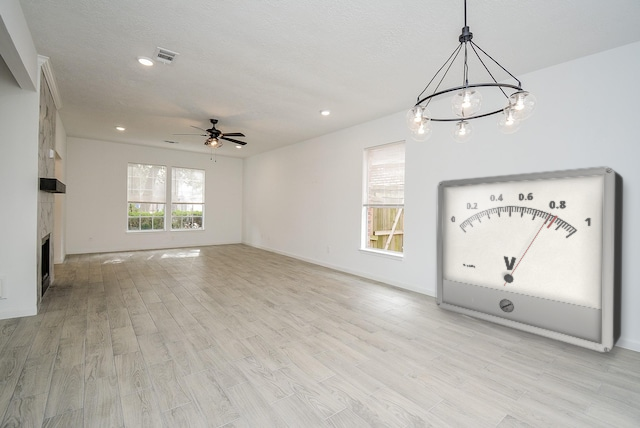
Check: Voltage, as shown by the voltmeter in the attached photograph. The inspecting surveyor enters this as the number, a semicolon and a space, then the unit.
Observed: 0.8; V
